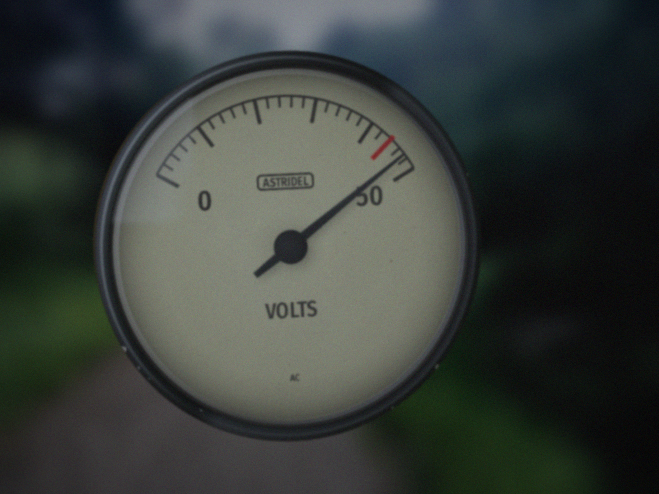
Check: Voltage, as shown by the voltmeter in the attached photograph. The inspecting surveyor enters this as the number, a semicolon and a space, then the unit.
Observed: 47; V
